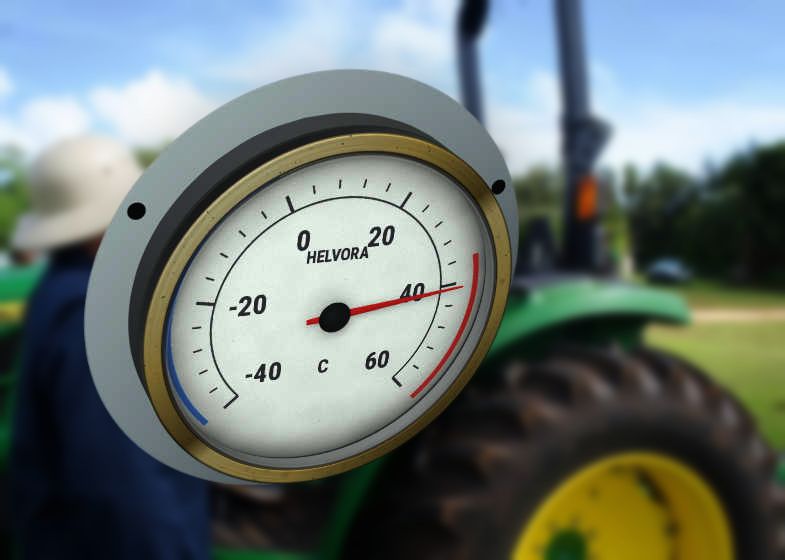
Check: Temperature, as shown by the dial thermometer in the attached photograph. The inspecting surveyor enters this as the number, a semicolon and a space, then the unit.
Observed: 40; °C
